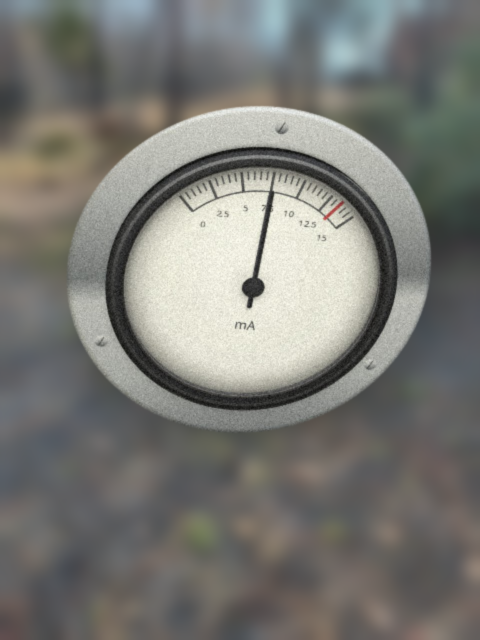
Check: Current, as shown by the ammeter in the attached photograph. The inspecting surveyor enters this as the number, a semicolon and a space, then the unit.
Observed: 7.5; mA
